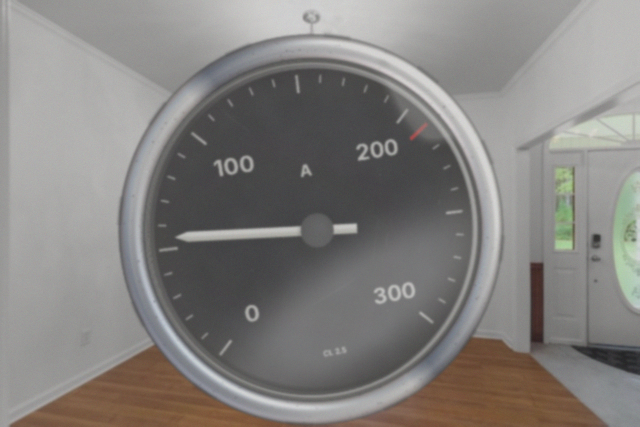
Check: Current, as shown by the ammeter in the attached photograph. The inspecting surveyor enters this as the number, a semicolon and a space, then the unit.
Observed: 55; A
